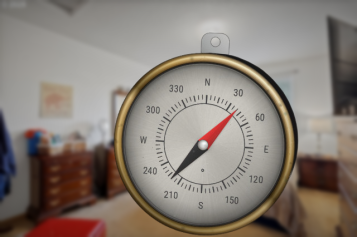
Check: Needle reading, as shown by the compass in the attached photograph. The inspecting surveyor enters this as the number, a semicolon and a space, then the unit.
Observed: 40; °
